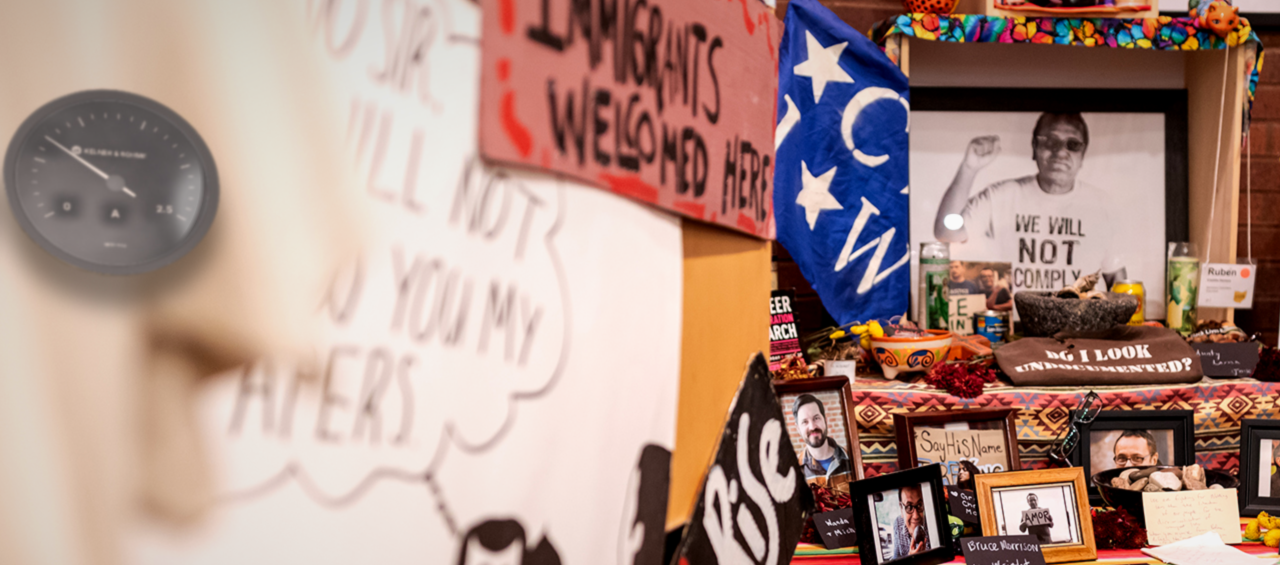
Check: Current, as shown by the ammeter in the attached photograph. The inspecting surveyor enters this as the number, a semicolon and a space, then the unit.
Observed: 0.7; A
